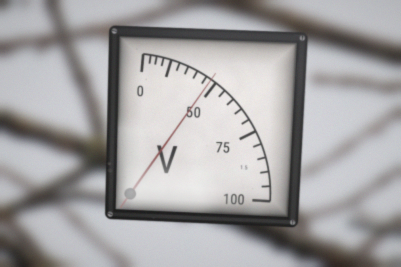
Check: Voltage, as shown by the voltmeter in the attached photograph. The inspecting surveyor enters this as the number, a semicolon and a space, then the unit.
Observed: 47.5; V
